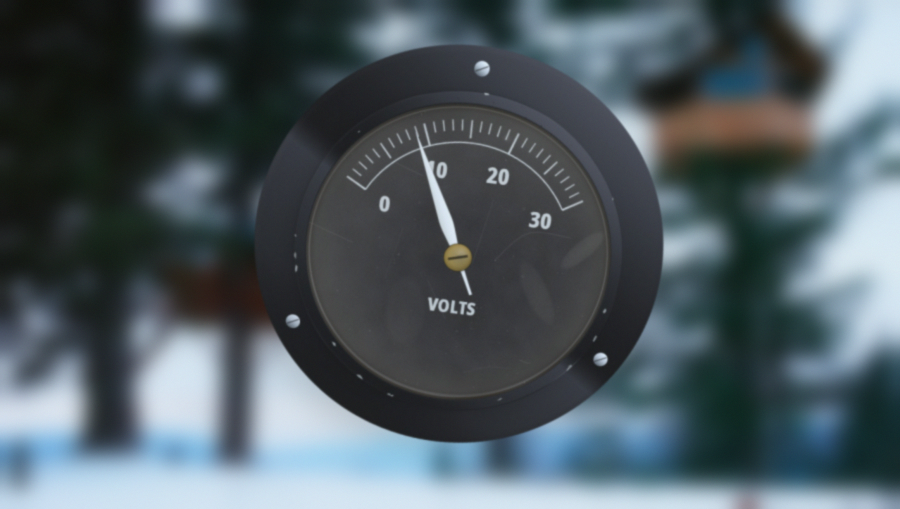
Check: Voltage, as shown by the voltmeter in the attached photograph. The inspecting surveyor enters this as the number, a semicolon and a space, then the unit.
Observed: 9; V
